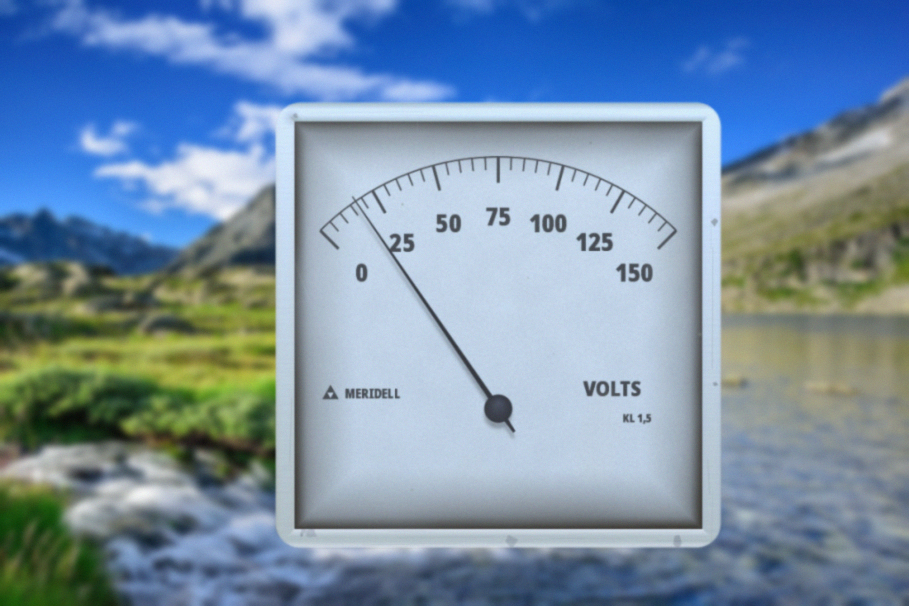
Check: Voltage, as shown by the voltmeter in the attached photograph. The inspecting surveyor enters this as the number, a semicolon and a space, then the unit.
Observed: 17.5; V
